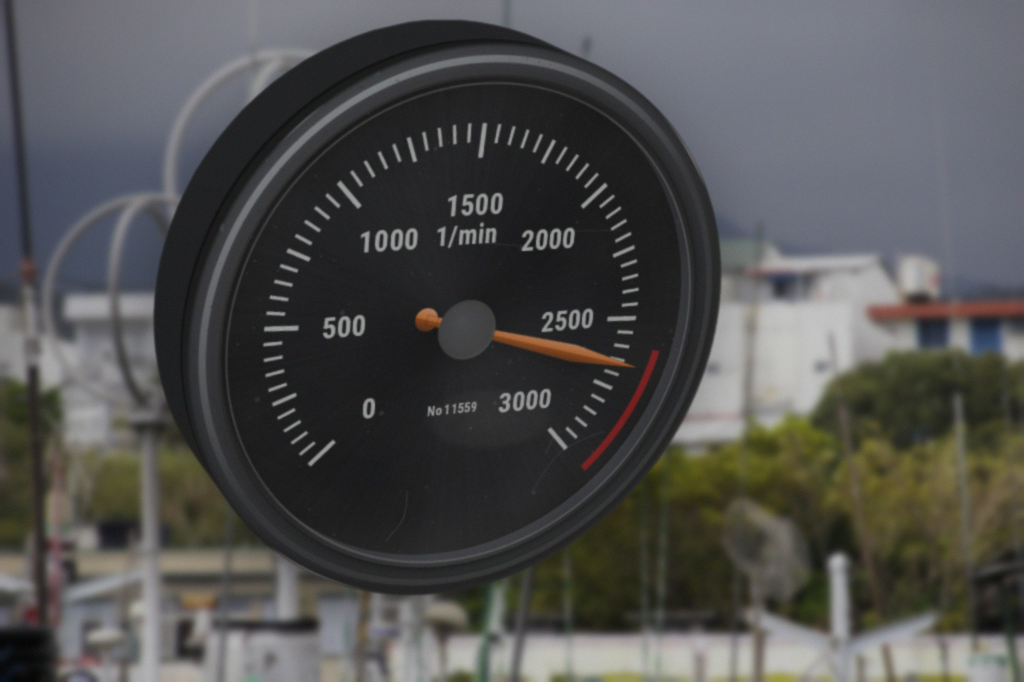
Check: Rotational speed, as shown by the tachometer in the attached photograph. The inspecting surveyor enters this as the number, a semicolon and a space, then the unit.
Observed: 2650; rpm
